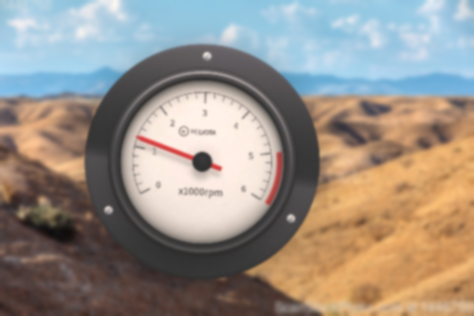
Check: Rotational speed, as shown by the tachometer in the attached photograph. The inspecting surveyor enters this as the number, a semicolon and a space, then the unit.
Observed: 1200; rpm
